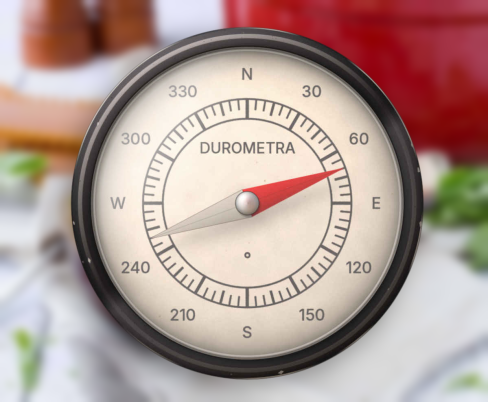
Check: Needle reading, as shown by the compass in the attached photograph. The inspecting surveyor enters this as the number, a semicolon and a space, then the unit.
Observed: 70; °
